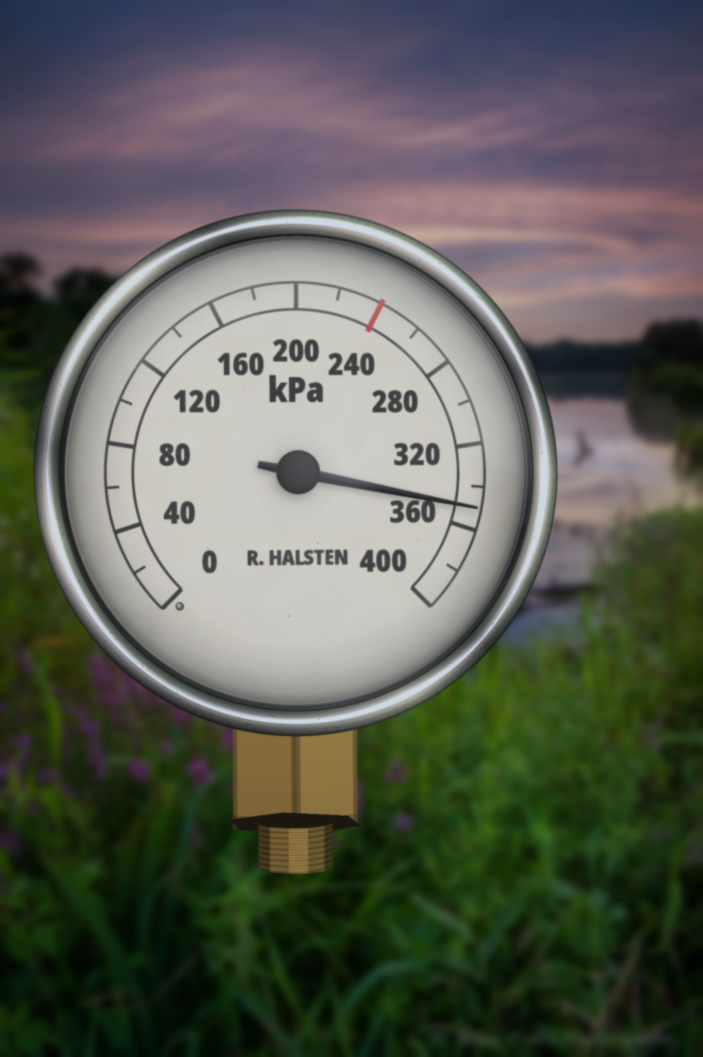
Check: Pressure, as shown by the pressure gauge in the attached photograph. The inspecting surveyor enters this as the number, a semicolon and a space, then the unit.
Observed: 350; kPa
